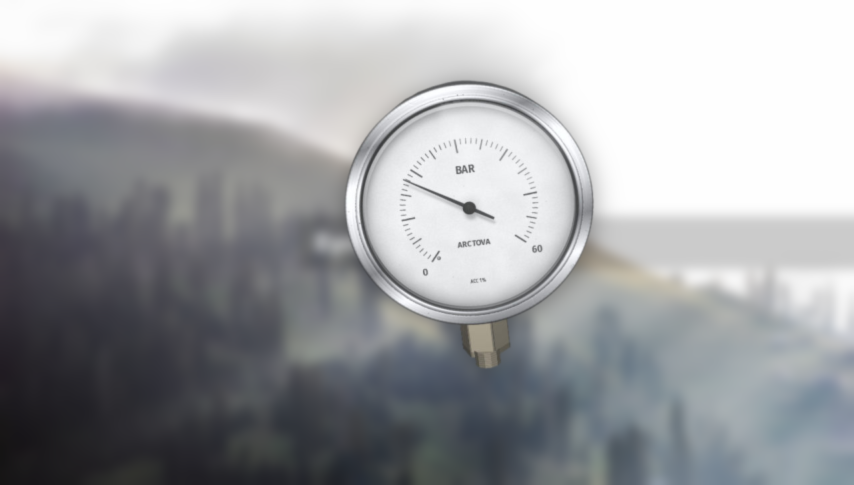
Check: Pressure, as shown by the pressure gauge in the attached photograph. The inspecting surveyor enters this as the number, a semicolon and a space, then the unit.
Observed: 18; bar
